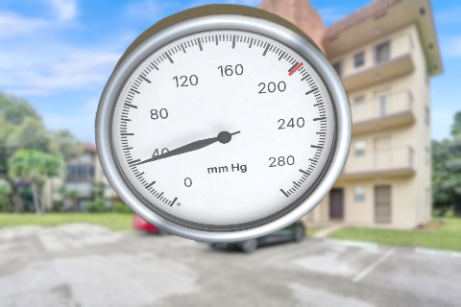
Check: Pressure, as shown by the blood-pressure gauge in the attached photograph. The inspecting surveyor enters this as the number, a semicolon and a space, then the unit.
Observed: 40; mmHg
